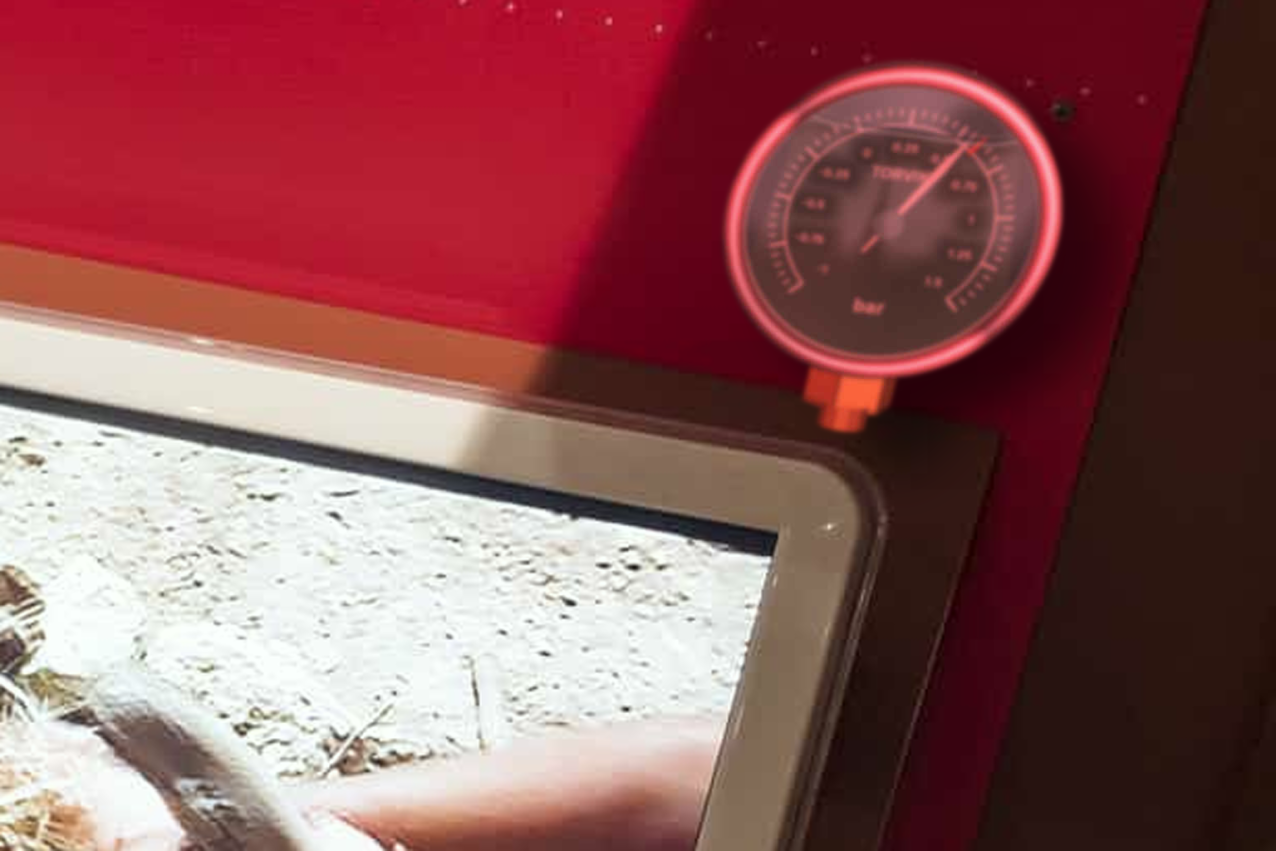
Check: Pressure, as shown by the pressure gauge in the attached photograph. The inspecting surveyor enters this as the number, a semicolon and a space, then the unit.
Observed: 0.55; bar
